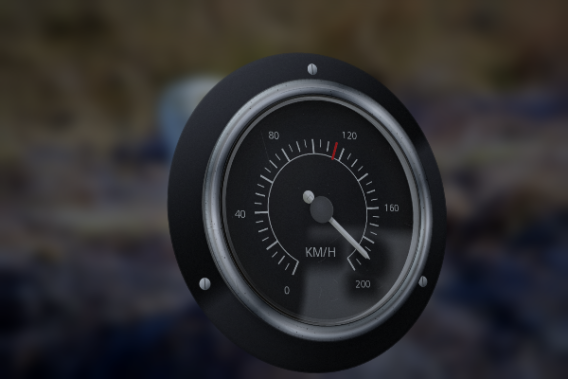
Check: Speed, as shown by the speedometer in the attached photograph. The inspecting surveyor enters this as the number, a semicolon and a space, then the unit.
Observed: 190; km/h
